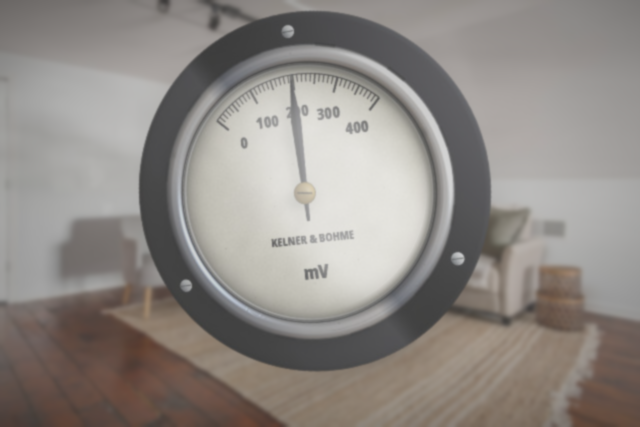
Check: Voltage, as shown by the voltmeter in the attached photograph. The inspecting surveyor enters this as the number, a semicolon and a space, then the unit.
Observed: 200; mV
